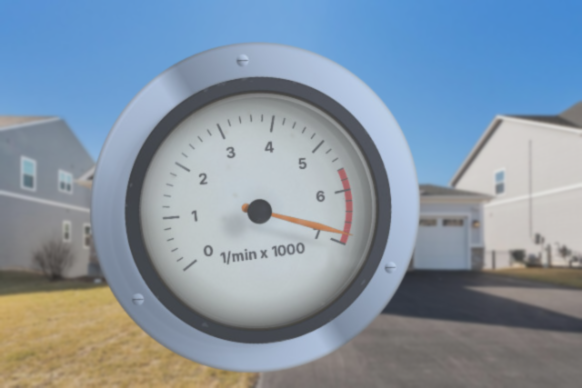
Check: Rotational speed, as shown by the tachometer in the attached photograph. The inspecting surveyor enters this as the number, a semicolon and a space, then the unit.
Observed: 6800; rpm
